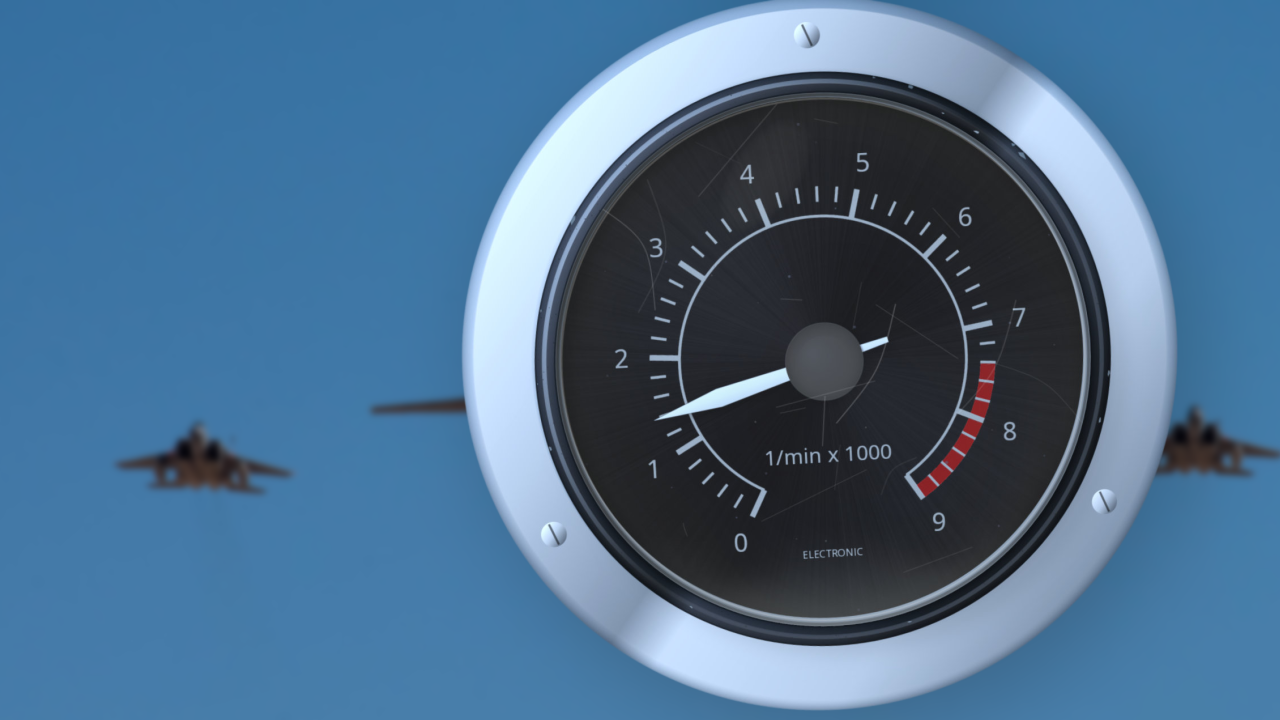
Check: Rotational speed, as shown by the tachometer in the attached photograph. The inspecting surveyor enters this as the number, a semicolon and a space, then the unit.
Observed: 1400; rpm
